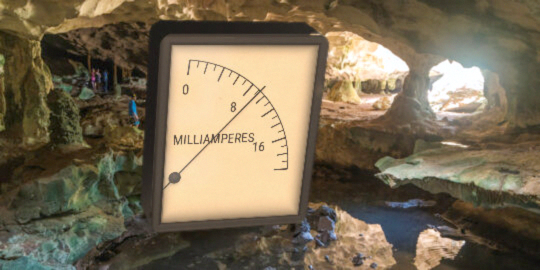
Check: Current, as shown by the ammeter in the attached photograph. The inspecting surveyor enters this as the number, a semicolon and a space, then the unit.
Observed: 9; mA
